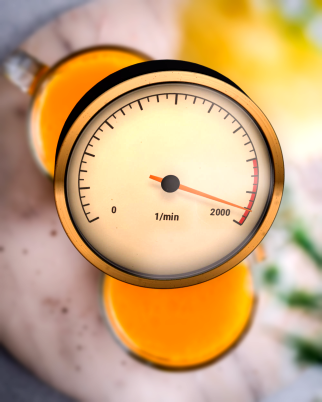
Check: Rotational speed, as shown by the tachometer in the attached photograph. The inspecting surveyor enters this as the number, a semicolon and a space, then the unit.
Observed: 1900; rpm
